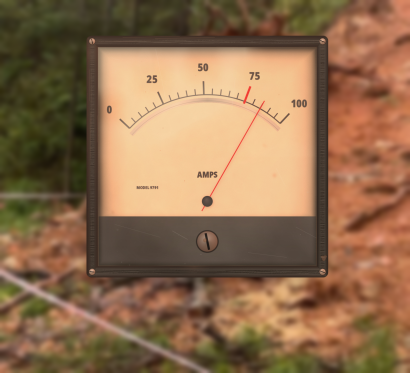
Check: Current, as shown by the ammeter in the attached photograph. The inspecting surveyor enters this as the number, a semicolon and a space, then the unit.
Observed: 85; A
